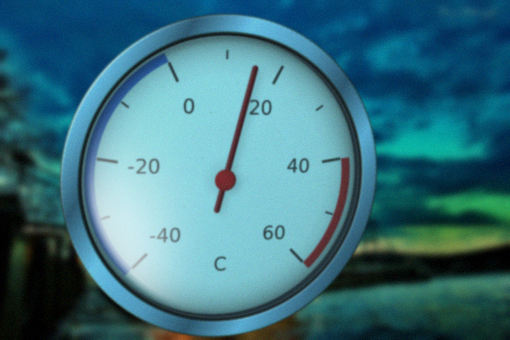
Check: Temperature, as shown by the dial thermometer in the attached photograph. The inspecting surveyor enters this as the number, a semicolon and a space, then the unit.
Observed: 15; °C
